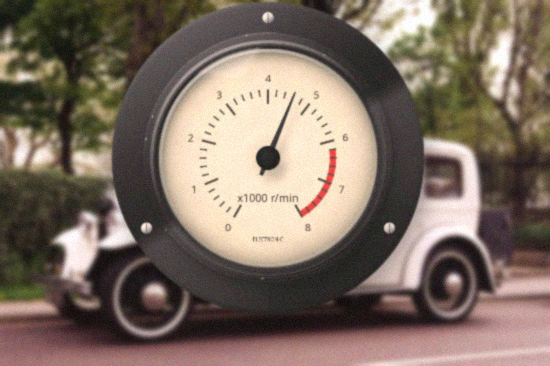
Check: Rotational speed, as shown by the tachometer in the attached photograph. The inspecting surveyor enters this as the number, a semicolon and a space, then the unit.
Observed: 4600; rpm
